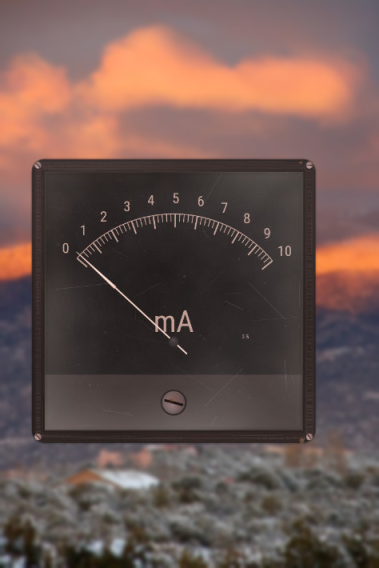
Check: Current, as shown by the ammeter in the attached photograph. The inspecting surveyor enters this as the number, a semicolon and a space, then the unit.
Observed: 0.2; mA
